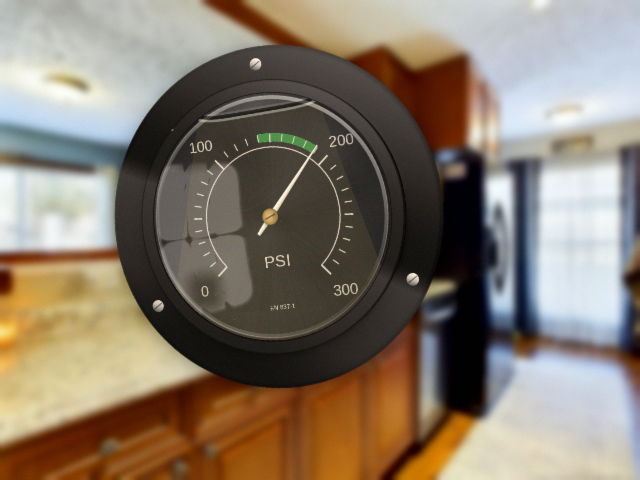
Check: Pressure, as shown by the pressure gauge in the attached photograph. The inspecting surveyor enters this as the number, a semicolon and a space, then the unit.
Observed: 190; psi
